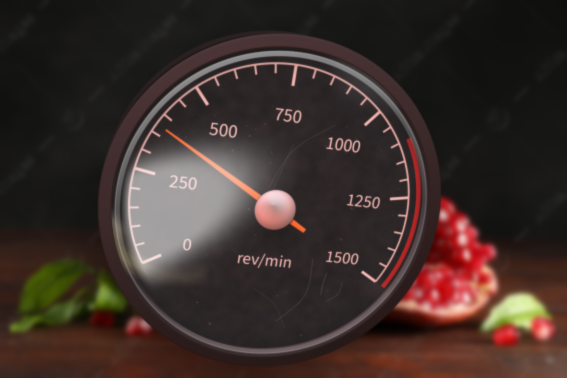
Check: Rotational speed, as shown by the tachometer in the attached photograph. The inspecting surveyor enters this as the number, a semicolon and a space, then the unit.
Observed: 375; rpm
